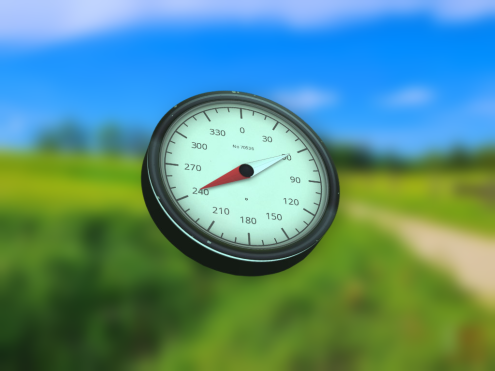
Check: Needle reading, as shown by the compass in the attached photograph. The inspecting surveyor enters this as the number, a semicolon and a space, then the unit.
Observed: 240; °
